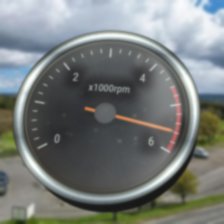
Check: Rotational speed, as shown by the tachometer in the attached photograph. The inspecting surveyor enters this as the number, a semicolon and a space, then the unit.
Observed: 5600; rpm
